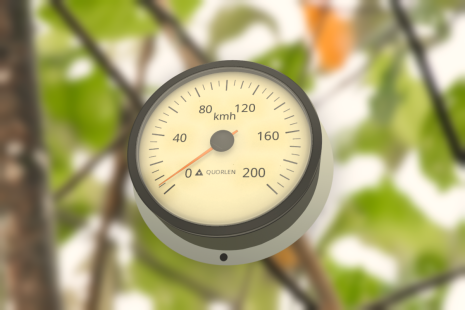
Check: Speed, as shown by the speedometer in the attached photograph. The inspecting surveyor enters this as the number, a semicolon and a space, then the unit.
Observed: 5; km/h
